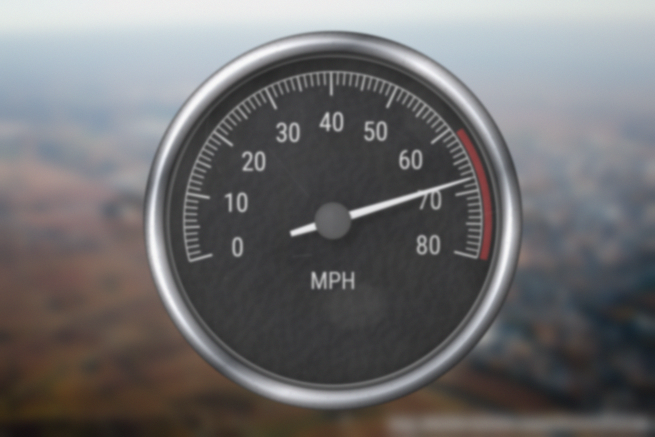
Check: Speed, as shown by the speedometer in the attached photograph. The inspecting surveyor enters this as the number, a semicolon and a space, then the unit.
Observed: 68; mph
